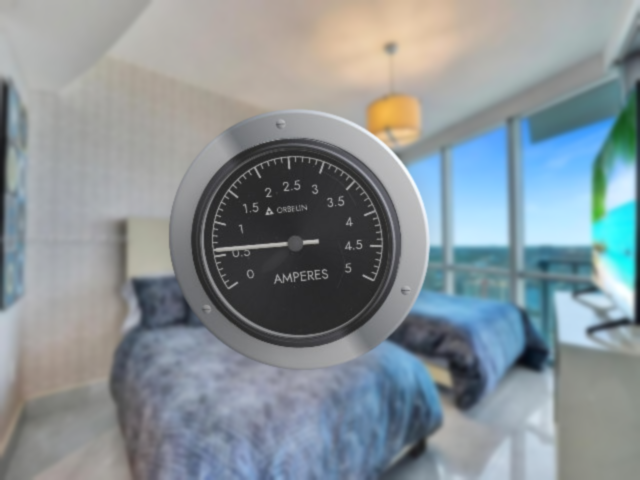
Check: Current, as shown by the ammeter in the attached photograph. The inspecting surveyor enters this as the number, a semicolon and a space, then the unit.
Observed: 0.6; A
